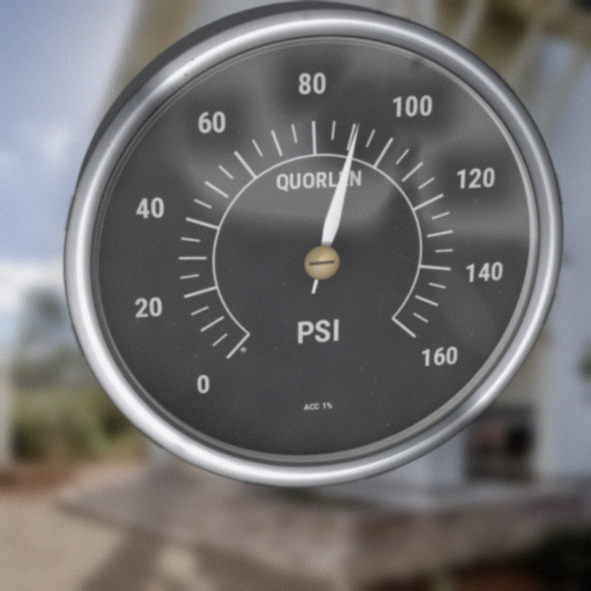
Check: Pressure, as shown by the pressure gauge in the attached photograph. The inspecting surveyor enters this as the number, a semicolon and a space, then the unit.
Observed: 90; psi
